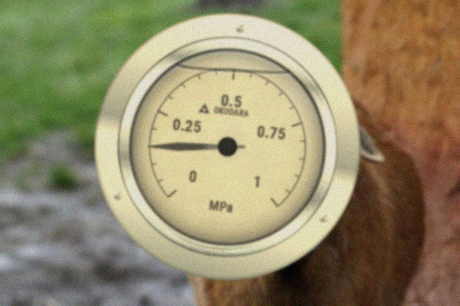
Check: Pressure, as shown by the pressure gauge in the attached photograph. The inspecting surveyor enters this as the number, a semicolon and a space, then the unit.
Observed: 0.15; MPa
